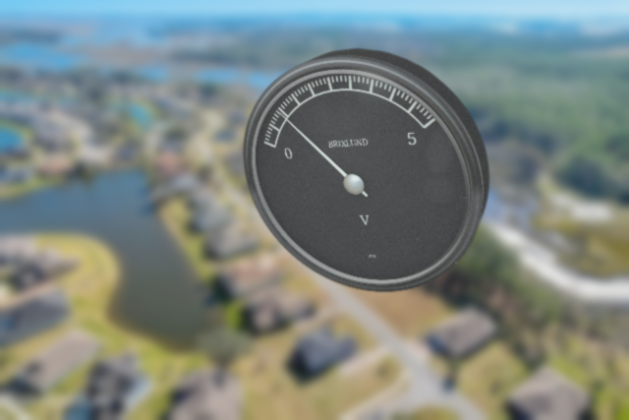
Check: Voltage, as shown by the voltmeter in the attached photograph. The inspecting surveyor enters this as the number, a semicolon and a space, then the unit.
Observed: 1; V
